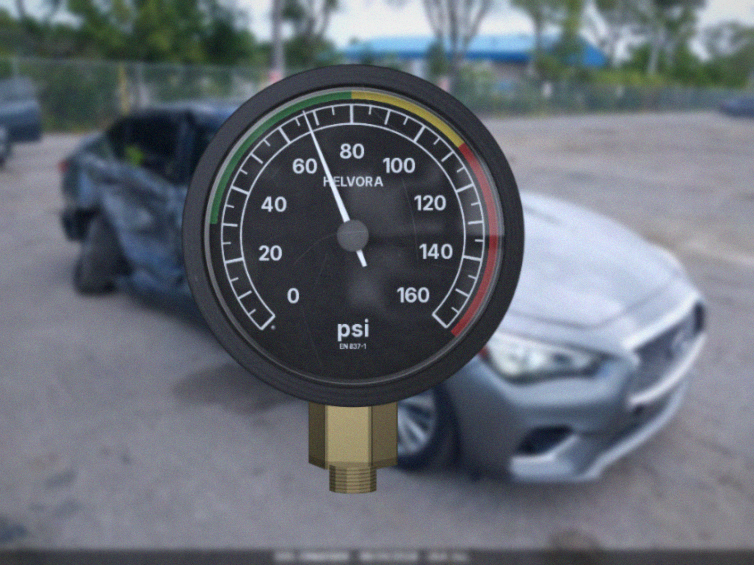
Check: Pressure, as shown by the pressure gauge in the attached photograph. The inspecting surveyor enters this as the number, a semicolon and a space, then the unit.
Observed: 67.5; psi
